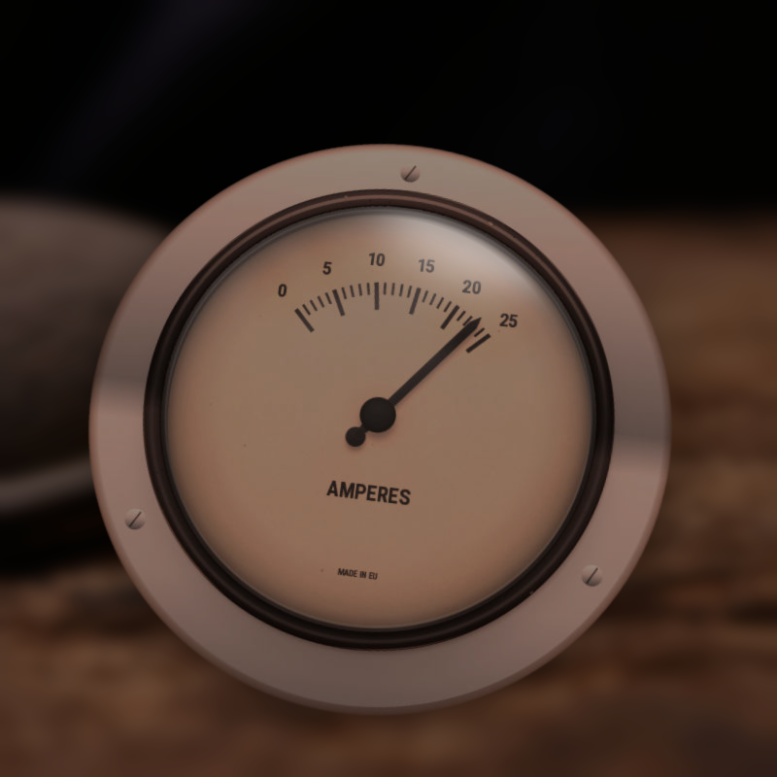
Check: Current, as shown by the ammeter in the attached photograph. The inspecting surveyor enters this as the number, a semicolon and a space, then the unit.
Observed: 23; A
